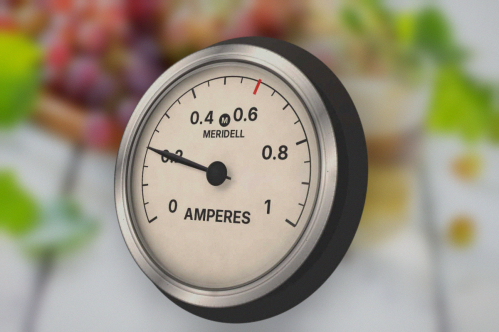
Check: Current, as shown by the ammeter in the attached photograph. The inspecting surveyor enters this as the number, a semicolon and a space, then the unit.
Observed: 0.2; A
